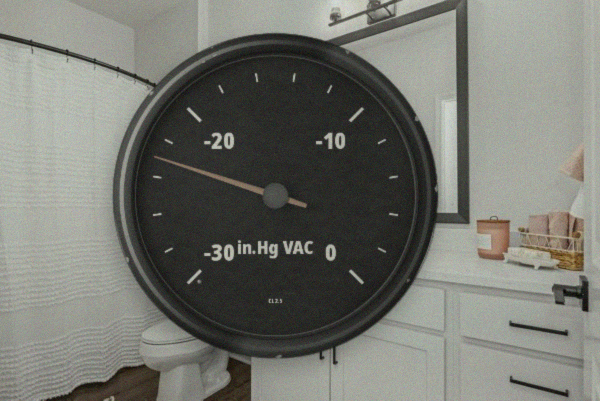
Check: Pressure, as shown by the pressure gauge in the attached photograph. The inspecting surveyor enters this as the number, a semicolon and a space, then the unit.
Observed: -23; inHg
